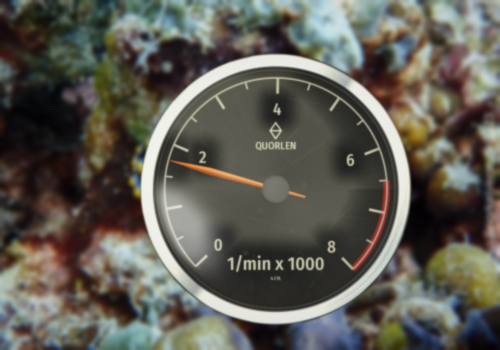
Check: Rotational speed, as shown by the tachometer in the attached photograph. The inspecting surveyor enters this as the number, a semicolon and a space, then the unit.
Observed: 1750; rpm
